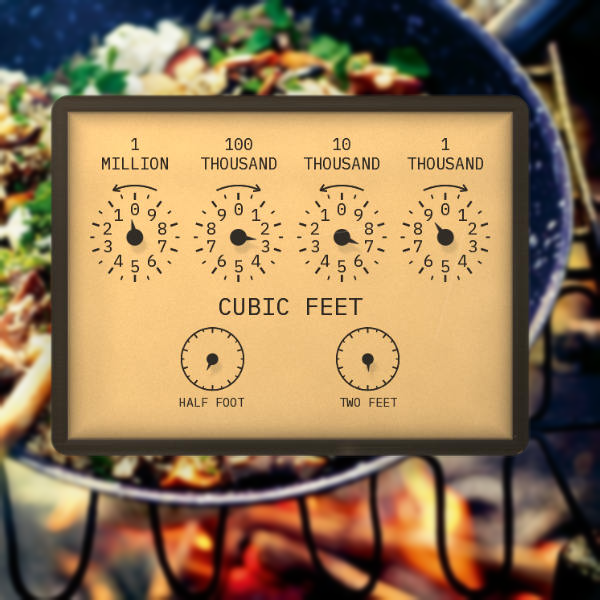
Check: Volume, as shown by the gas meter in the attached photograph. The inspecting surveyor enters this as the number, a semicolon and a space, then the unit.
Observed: 26900; ft³
